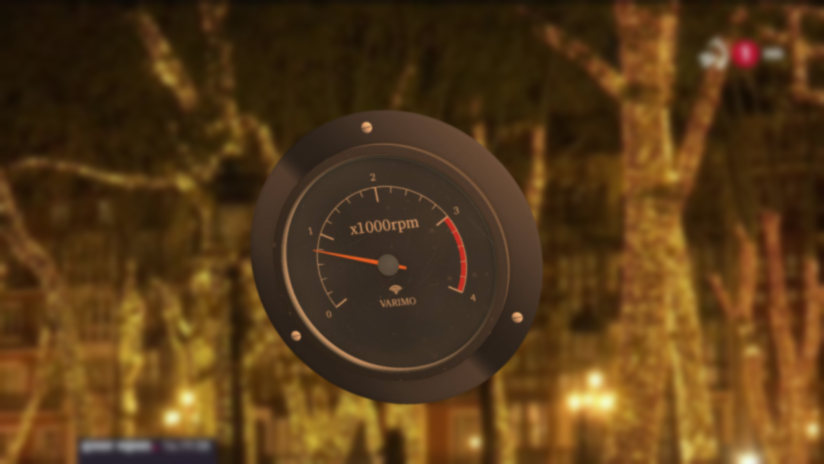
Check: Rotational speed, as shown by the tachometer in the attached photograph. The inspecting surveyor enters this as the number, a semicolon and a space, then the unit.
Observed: 800; rpm
